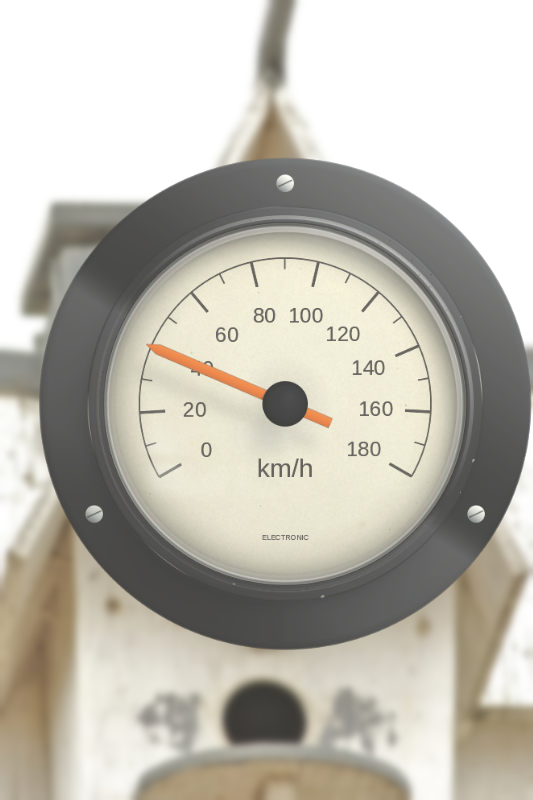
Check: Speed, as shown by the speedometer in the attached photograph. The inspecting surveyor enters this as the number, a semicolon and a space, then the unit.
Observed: 40; km/h
